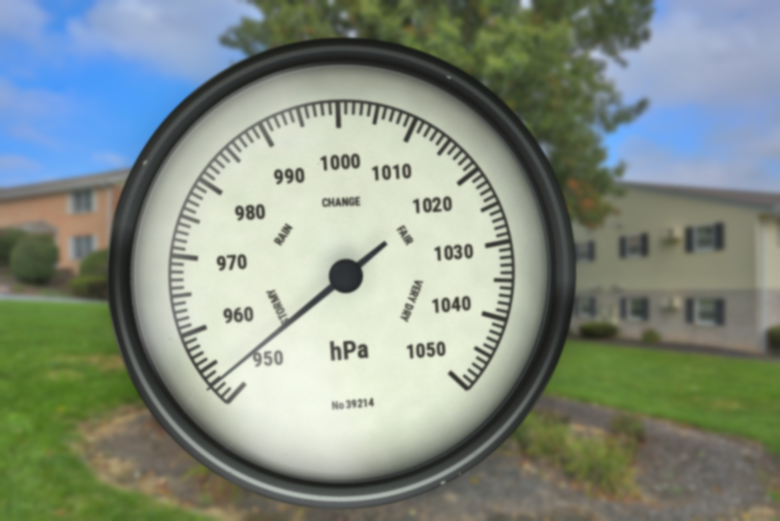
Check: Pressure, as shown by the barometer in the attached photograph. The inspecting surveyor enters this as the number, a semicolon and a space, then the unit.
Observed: 953; hPa
